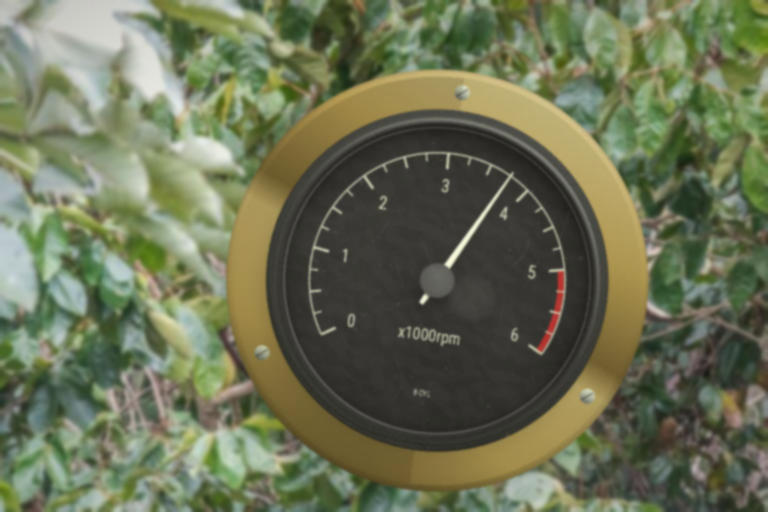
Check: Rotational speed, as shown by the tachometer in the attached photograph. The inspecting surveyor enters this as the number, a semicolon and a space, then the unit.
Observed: 3750; rpm
